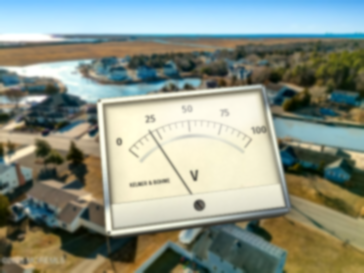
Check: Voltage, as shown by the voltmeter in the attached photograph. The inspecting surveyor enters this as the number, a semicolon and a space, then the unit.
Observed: 20; V
